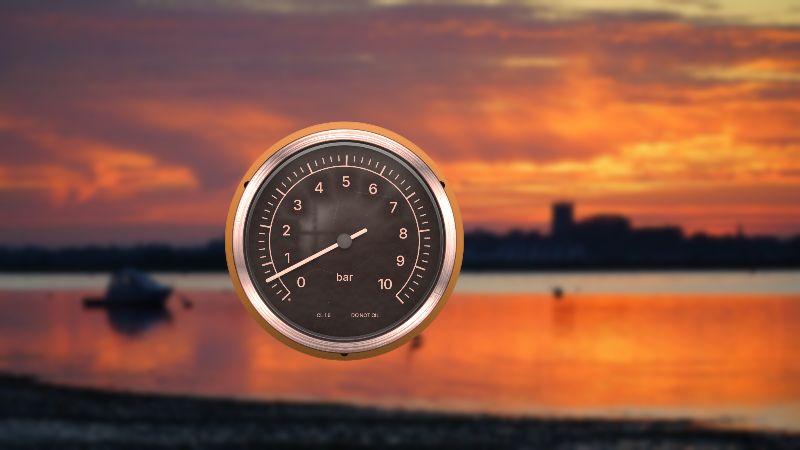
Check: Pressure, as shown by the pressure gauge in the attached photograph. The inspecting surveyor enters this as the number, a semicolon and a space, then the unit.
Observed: 0.6; bar
